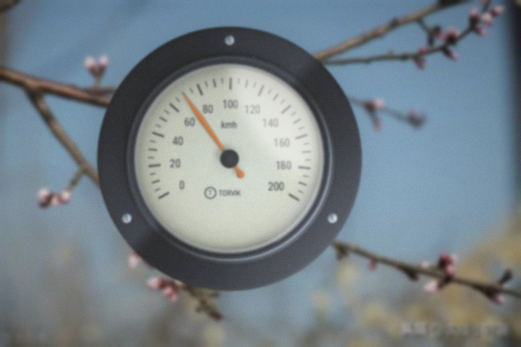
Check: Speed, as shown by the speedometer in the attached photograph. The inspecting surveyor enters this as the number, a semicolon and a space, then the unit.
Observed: 70; km/h
